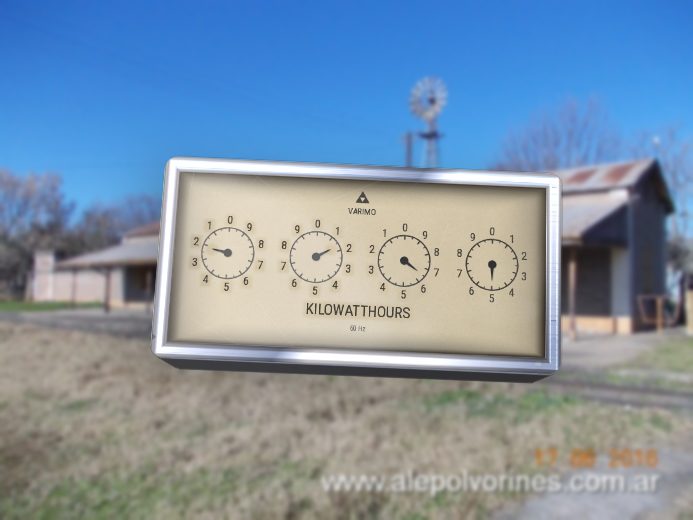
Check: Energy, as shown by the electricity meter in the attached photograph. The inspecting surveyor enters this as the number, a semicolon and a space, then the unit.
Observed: 2165; kWh
